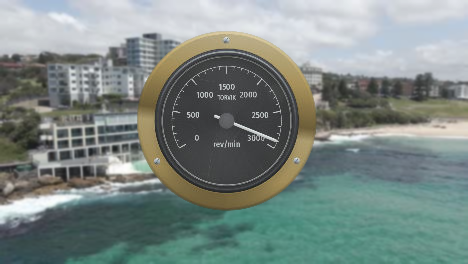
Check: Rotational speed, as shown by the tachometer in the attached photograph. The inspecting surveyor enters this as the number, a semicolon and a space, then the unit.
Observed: 2900; rpm
